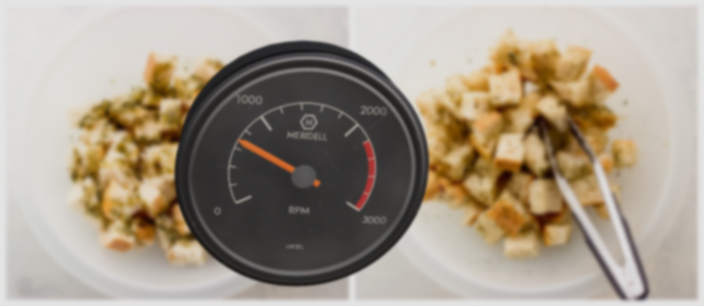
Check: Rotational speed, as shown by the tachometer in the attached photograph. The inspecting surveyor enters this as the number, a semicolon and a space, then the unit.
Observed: 700; rpm
